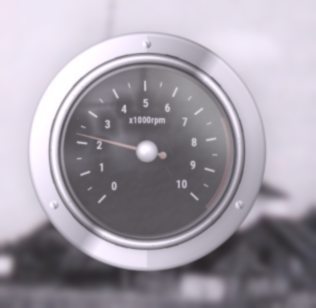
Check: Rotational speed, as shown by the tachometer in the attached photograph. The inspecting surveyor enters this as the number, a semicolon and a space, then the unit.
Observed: 2250; rpm
